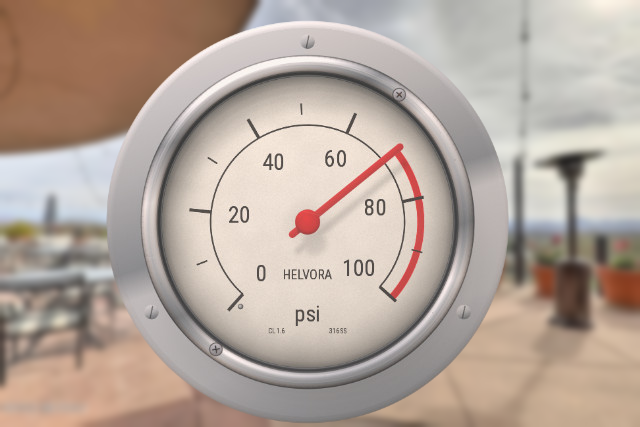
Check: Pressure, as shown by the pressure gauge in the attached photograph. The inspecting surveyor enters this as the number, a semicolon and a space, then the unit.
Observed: 70; psi
